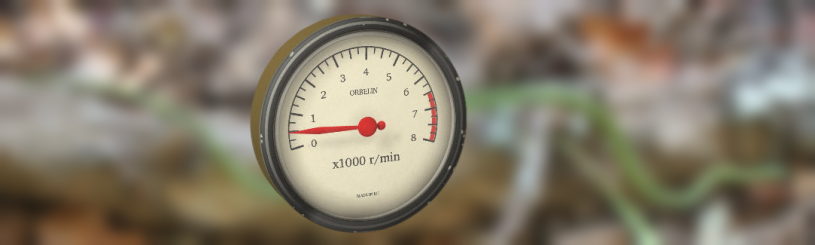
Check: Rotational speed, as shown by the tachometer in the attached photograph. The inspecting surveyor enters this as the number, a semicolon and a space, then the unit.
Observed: 500; rpm
